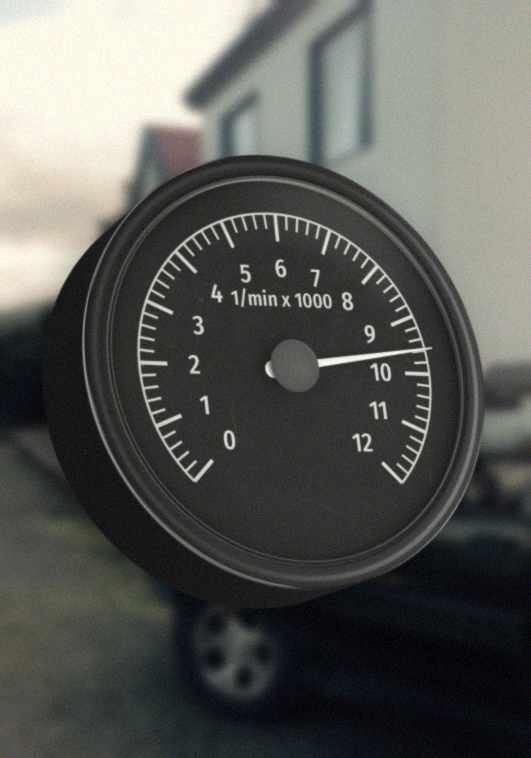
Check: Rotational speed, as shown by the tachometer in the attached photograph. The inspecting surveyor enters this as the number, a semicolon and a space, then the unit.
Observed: 9600; rpm
